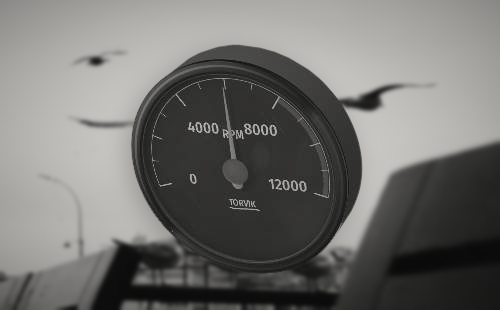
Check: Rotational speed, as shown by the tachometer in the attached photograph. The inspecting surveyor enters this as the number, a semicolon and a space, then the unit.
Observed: 6000; rpm
